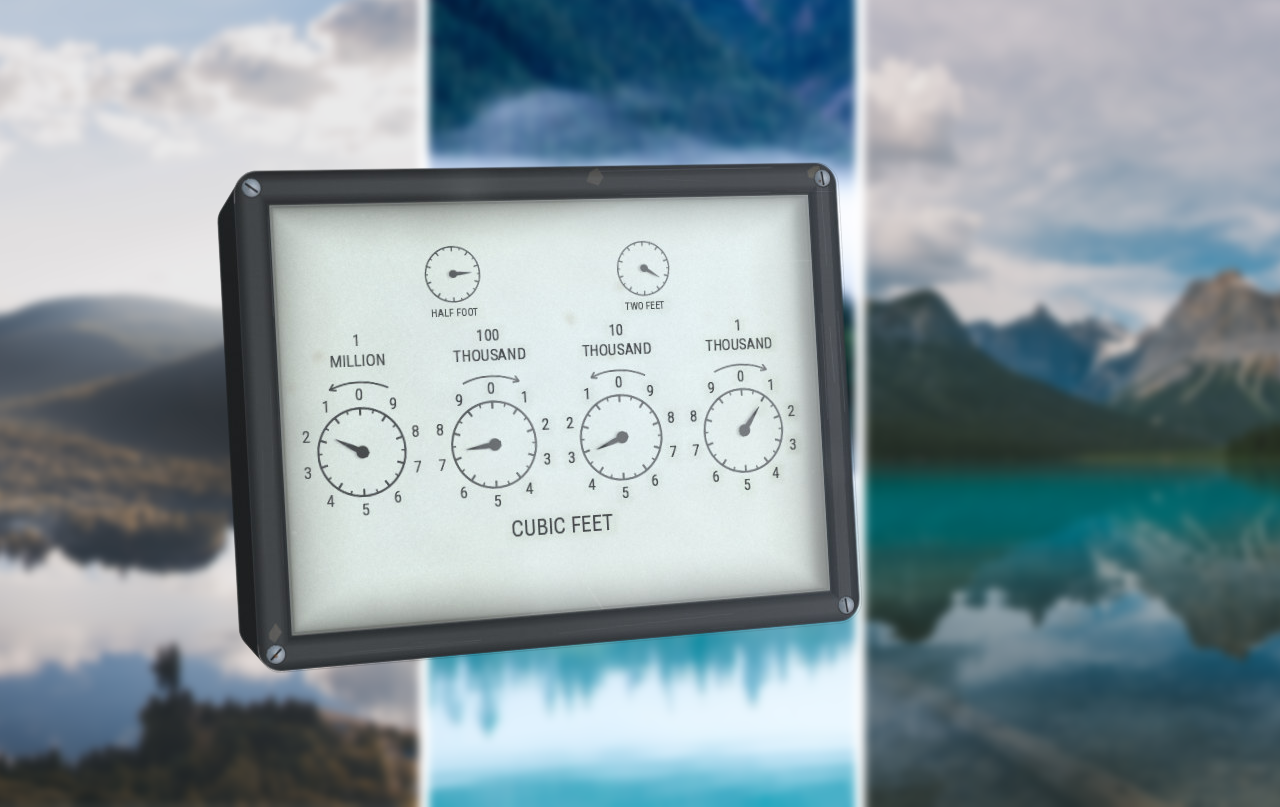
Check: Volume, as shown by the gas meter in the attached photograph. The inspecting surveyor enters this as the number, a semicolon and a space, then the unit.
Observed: 173100; ft³
